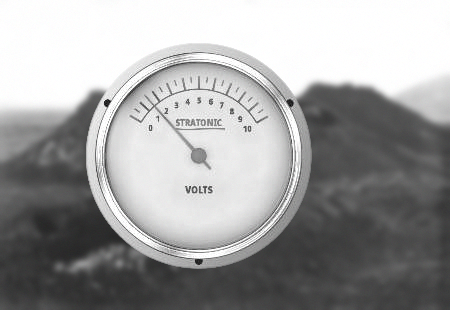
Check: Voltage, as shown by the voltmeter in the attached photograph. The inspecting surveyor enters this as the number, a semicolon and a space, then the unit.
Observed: 1.5; V
